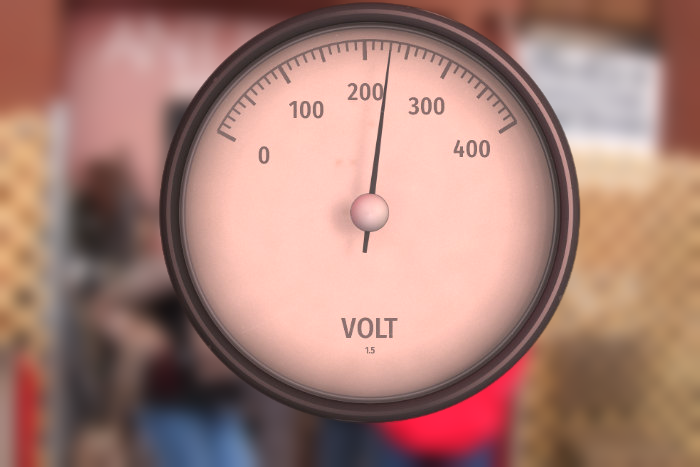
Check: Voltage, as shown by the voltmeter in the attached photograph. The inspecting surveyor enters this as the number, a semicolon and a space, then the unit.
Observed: 230; V
